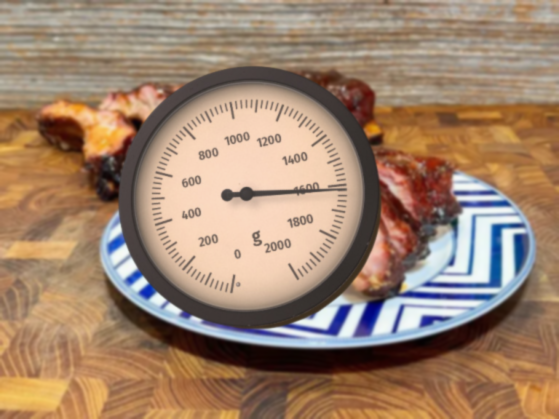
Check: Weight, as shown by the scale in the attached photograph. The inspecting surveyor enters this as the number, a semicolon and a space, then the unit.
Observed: 1620; g
